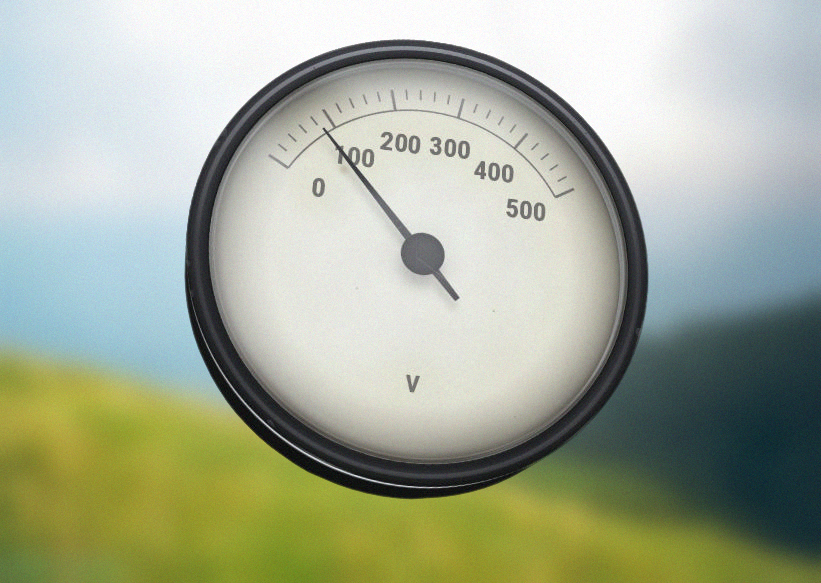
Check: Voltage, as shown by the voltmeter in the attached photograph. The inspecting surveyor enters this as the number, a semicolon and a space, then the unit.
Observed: 80; V
